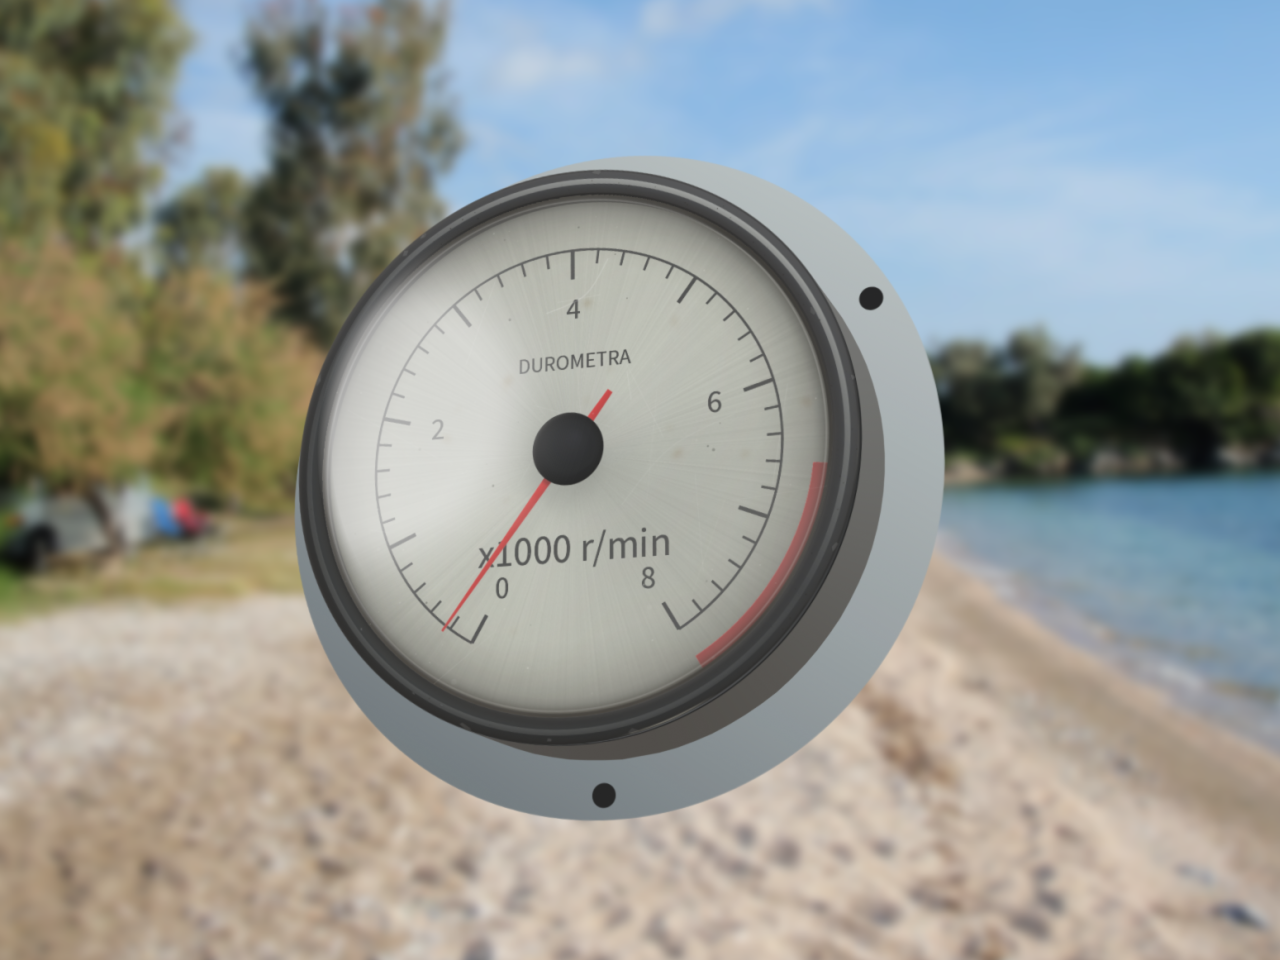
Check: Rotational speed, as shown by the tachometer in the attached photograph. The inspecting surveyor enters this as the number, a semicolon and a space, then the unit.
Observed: 200; rpm
